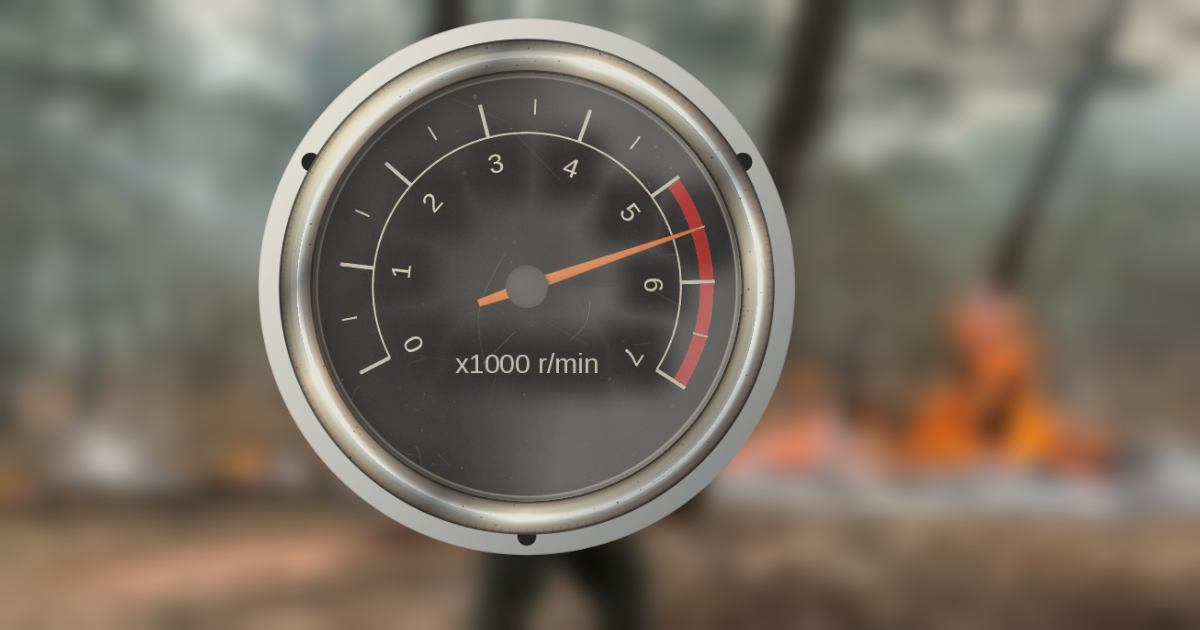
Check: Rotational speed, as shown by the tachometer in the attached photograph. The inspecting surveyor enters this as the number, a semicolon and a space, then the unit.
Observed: 5500; rpm
